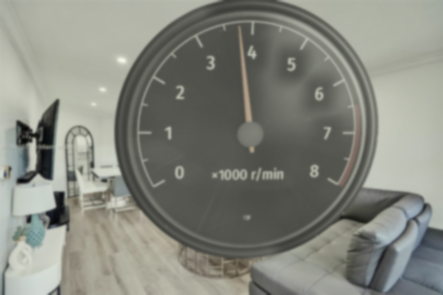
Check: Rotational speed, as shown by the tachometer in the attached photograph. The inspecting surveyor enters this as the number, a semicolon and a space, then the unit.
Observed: 3750; rpm
